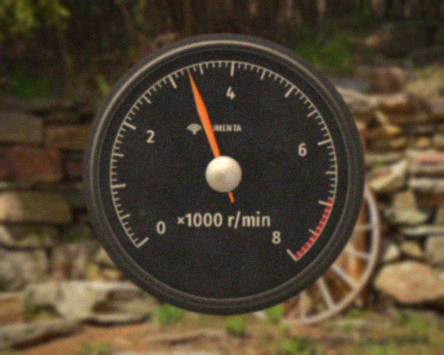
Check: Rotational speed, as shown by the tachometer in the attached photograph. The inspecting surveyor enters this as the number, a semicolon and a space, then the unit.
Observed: 3300; rpm
